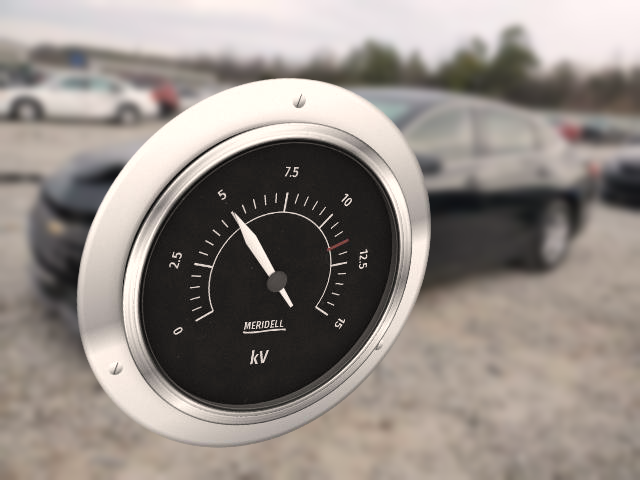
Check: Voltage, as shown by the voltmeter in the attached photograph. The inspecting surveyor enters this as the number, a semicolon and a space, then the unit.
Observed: 5; kV
